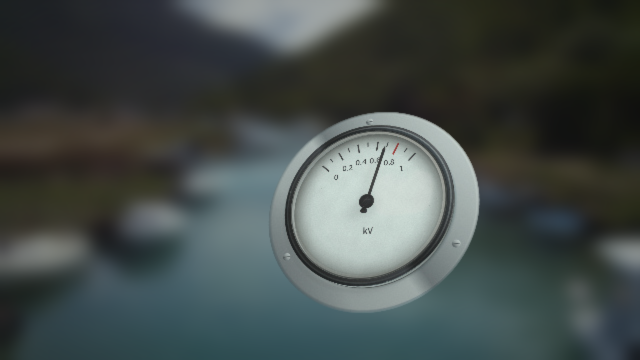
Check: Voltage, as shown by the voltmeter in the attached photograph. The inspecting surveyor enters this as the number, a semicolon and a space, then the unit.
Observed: 0.7; kV
